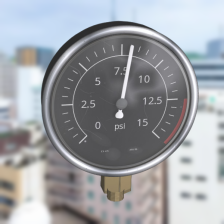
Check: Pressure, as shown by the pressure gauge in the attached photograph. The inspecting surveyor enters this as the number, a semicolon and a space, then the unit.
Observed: 8; psi
